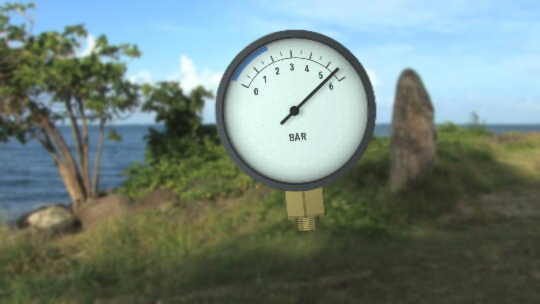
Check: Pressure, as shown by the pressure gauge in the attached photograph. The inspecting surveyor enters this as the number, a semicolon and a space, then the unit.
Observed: 5.5; bar
